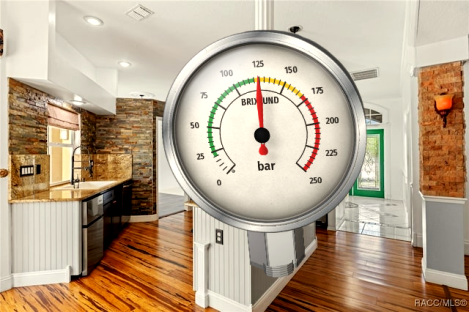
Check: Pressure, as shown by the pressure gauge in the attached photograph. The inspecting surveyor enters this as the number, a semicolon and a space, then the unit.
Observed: 125; bar
